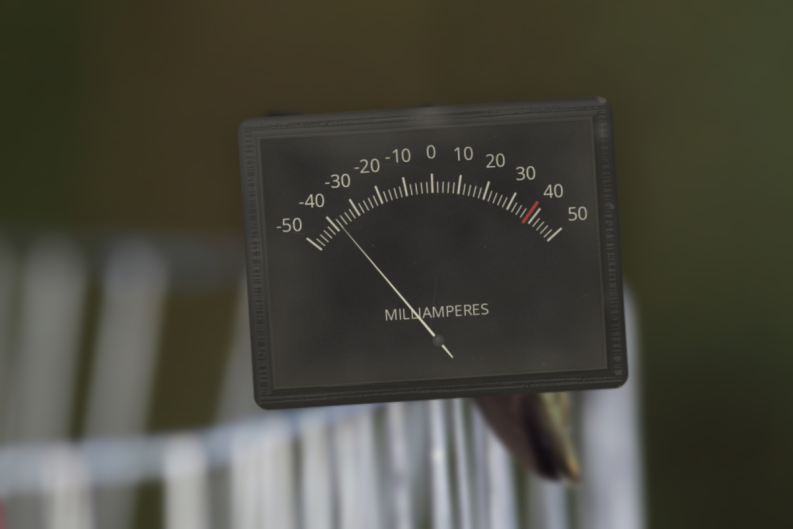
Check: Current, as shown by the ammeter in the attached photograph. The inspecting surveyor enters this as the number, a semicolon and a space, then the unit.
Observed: -38; mA
